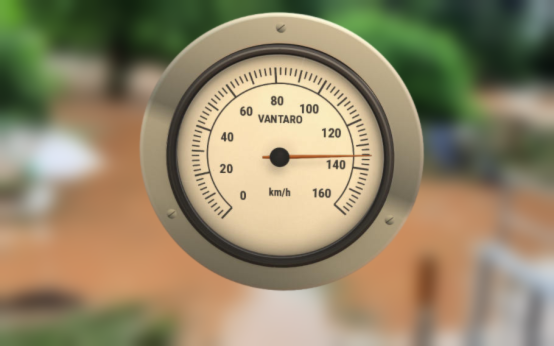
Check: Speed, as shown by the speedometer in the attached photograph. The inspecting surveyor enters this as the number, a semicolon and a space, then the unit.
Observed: 134; km/h
